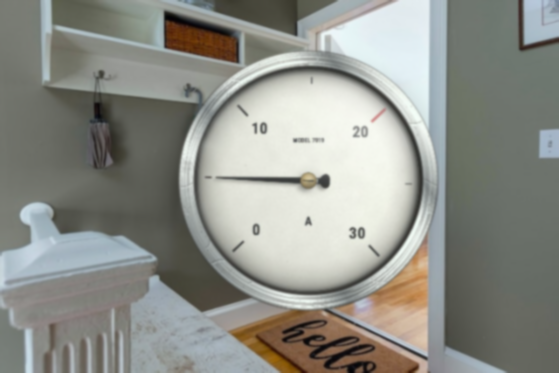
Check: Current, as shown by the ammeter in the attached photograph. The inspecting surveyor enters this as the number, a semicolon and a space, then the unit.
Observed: 5; A
